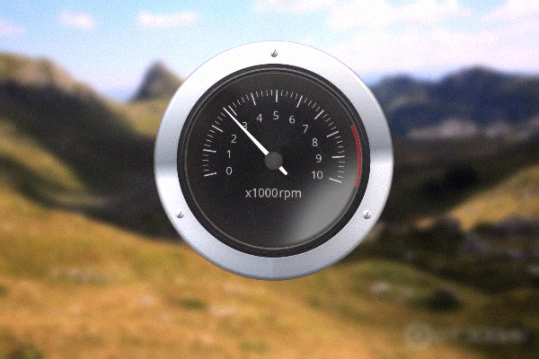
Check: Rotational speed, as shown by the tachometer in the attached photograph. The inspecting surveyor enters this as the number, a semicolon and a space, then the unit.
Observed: 2800; rpm
